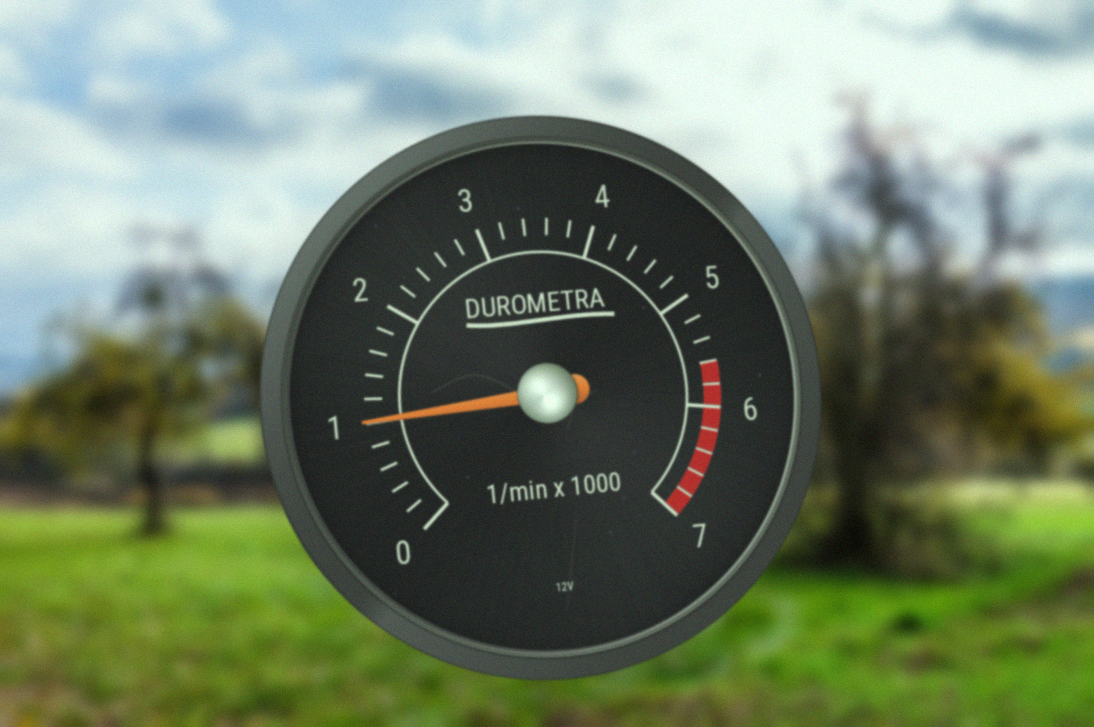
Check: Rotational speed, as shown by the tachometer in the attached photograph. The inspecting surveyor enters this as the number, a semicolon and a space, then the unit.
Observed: 1000; rpm
